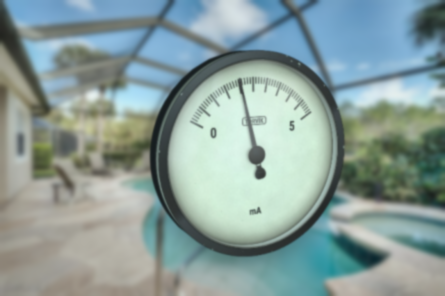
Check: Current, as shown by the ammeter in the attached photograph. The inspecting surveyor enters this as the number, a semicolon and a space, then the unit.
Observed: 2; mA
